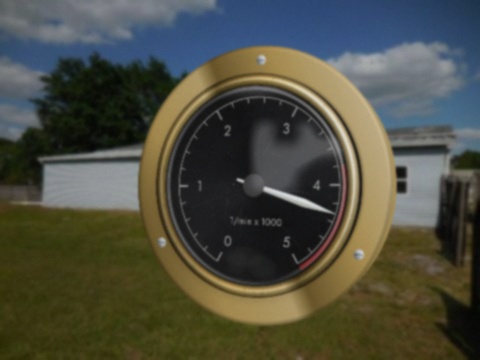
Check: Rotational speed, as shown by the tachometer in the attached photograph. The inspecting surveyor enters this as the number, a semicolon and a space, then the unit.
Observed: 4300; rpm
